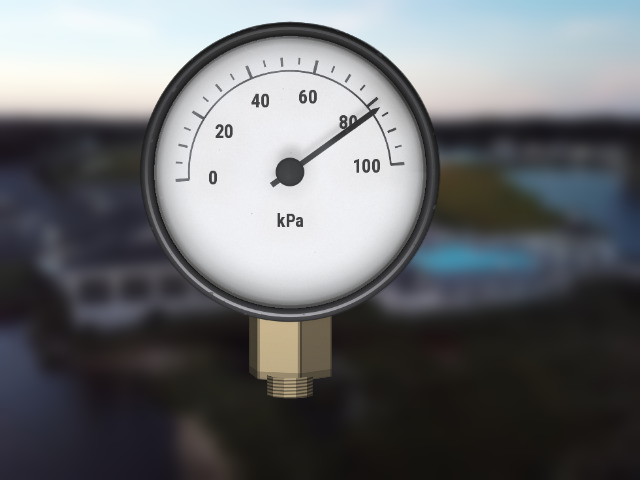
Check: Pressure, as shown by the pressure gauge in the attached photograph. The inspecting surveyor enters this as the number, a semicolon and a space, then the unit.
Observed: 82.5; kPa
